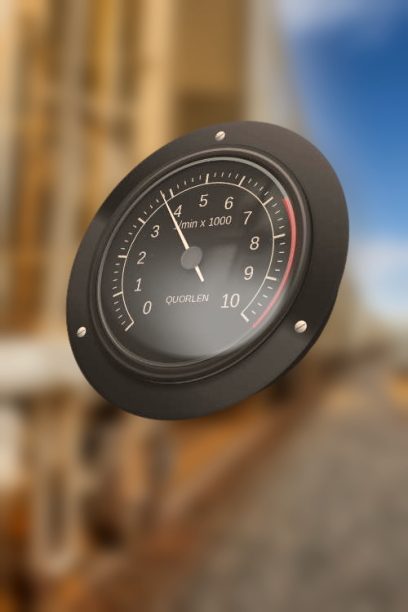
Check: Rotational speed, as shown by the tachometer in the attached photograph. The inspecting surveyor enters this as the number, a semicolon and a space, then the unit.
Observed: 3800; rpm
